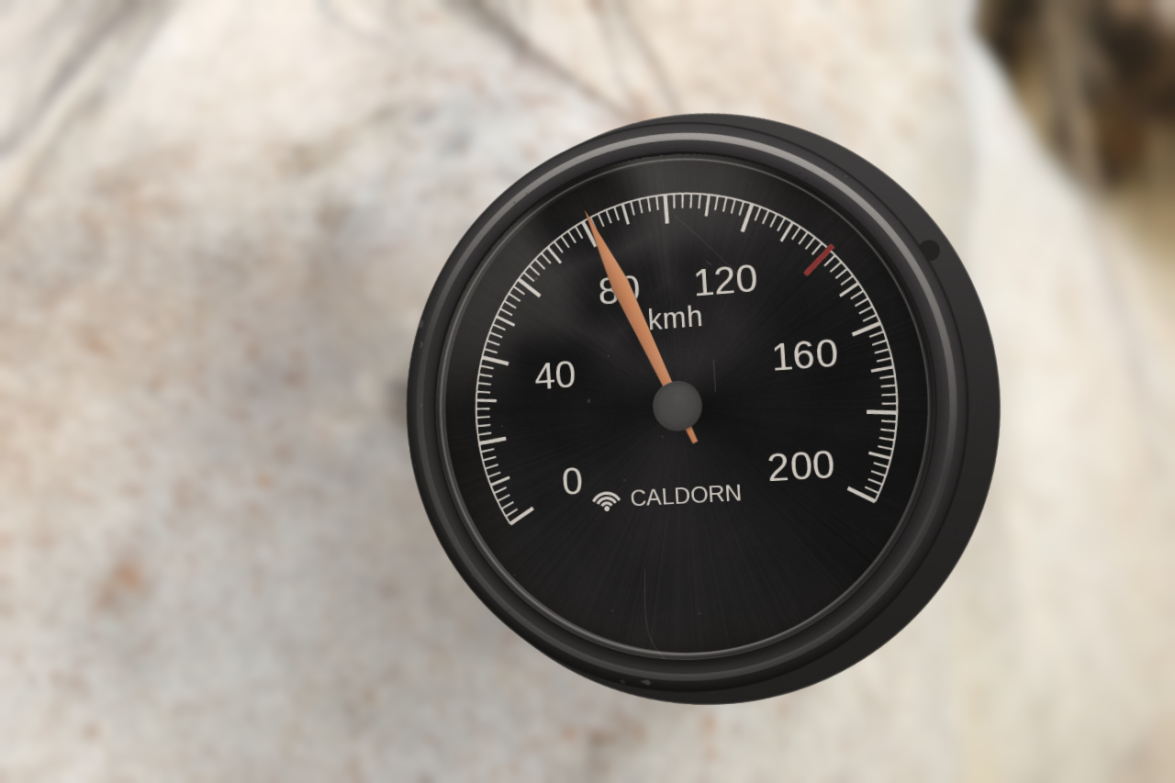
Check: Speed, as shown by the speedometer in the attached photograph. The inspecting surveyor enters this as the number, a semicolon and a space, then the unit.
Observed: 82; km/h
